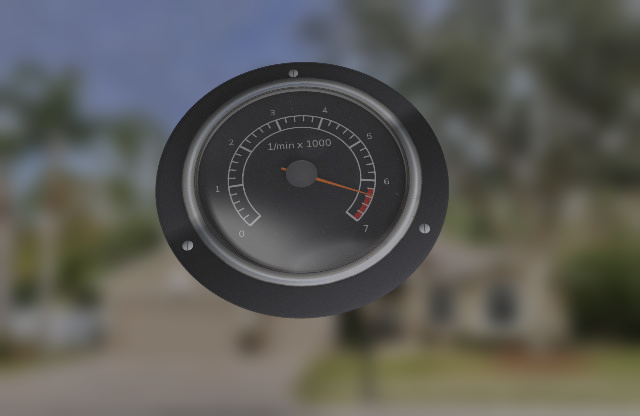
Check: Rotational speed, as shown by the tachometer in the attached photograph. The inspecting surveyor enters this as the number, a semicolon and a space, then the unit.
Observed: 6400; rpm
